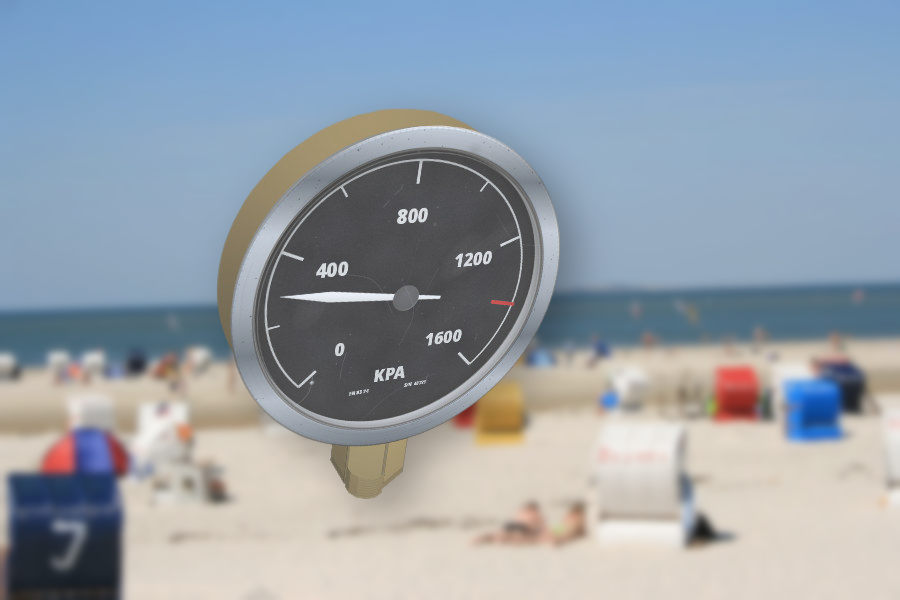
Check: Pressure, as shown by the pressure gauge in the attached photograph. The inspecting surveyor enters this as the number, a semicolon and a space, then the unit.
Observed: 300; kPa
